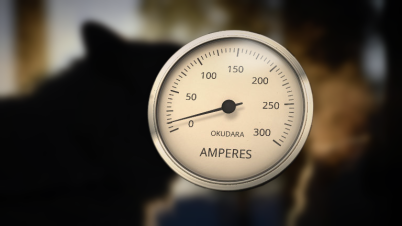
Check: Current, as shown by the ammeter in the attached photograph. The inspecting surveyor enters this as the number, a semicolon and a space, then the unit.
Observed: 10; A
